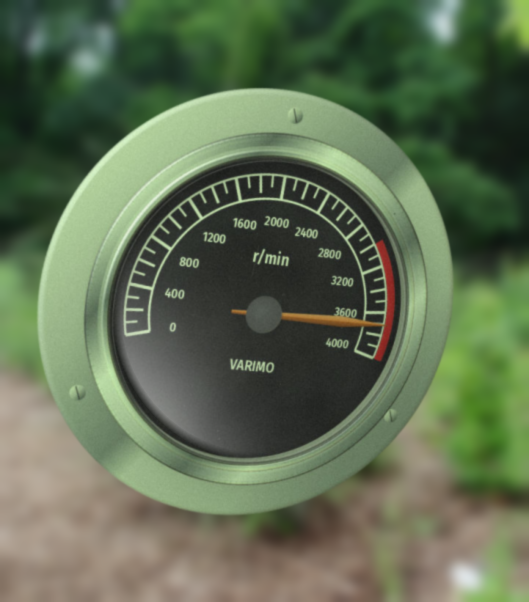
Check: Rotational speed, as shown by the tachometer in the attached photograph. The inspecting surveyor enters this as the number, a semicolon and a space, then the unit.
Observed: 3700; rpm
